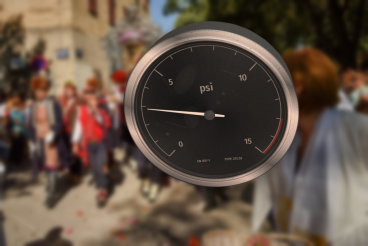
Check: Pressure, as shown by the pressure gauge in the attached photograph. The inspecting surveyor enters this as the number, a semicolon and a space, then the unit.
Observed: 3; psi
